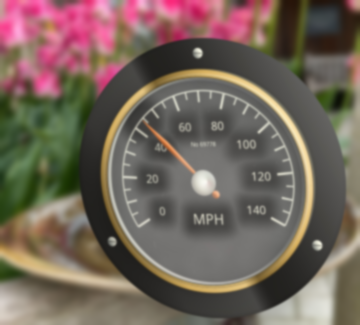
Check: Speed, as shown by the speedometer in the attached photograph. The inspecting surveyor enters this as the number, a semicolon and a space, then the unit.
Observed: 45; mph
